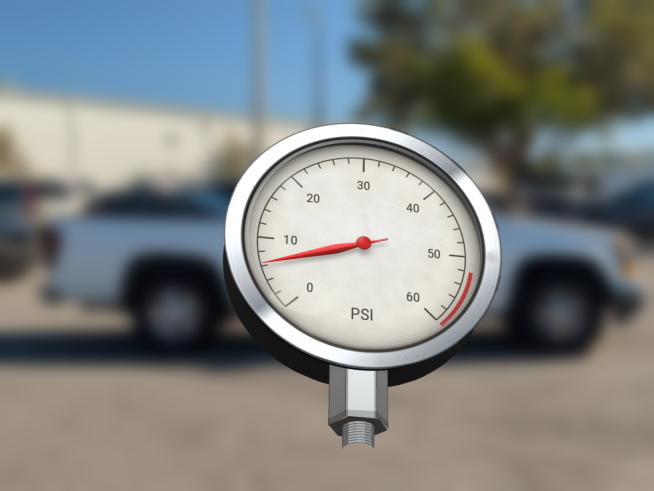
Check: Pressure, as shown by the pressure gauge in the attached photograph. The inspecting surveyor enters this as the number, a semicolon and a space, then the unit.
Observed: 6; psi
